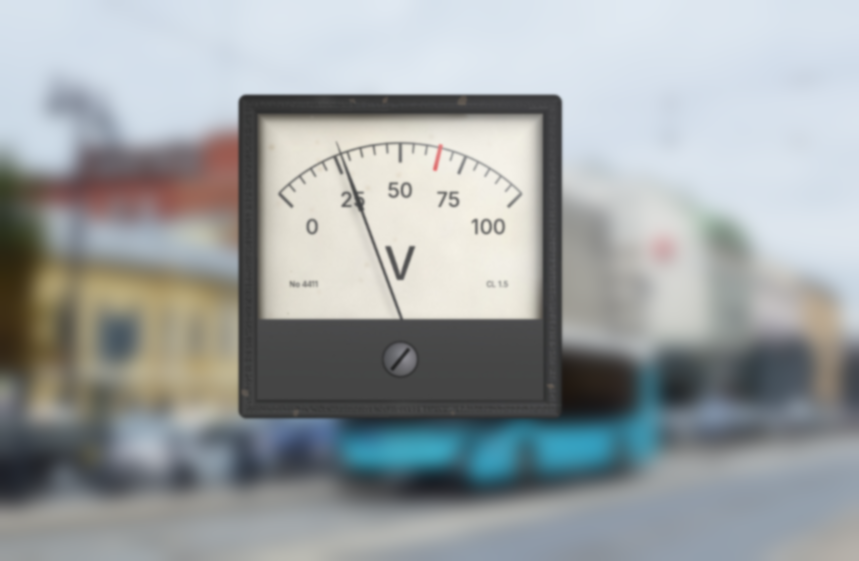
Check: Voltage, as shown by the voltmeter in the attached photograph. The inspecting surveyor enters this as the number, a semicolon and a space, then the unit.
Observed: 27.5; V
